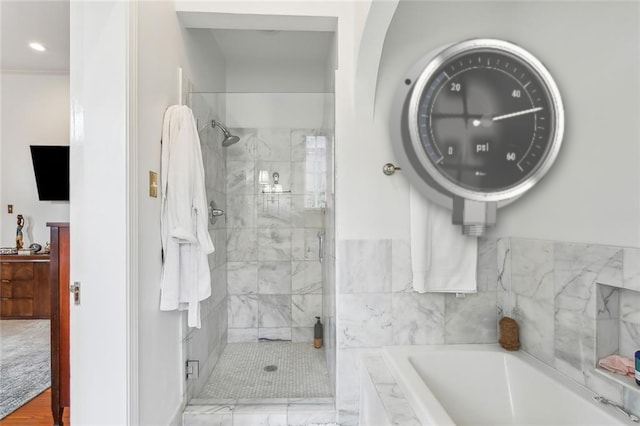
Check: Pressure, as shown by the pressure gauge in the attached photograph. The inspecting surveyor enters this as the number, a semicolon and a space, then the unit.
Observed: 46; psi
